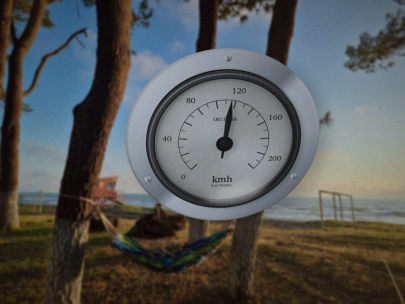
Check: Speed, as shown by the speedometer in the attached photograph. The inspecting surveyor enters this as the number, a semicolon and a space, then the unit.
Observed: 115; km/h
